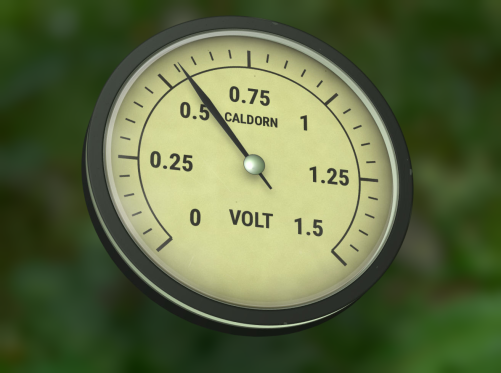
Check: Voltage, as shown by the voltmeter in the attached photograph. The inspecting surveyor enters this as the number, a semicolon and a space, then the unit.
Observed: 0.55; V
